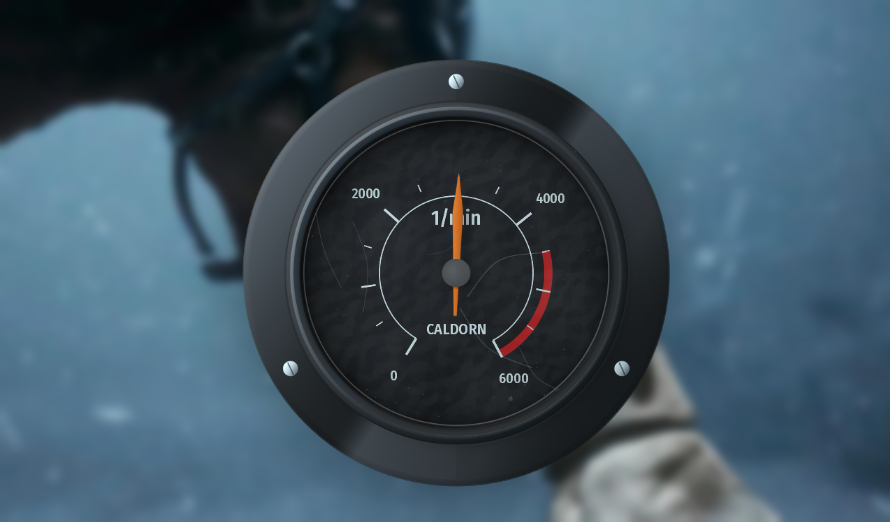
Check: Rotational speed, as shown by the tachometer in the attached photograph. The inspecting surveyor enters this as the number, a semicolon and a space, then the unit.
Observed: 3000; rpm
